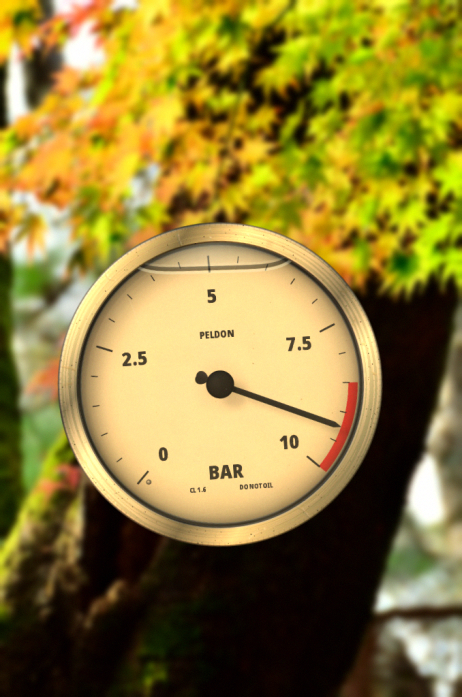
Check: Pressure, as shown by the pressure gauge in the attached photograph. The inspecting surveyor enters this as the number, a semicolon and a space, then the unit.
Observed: 9.25; bar
